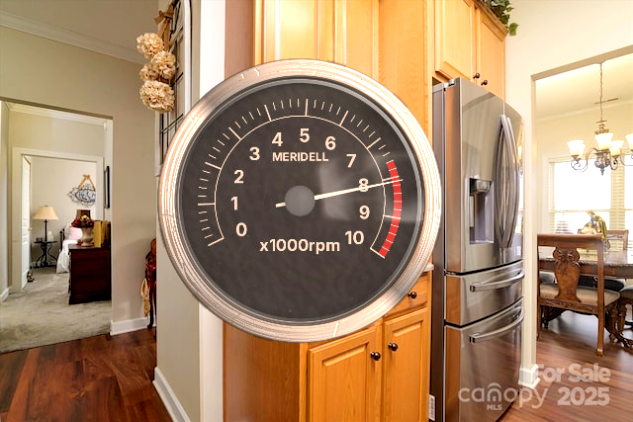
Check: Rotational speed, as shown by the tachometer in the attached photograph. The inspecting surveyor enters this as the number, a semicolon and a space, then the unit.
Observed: 8100; rpm
